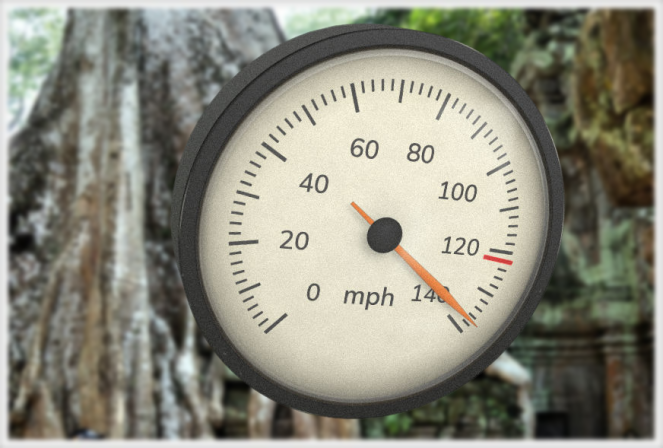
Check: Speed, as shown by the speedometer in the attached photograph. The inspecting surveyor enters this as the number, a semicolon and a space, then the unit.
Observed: 137; mph
